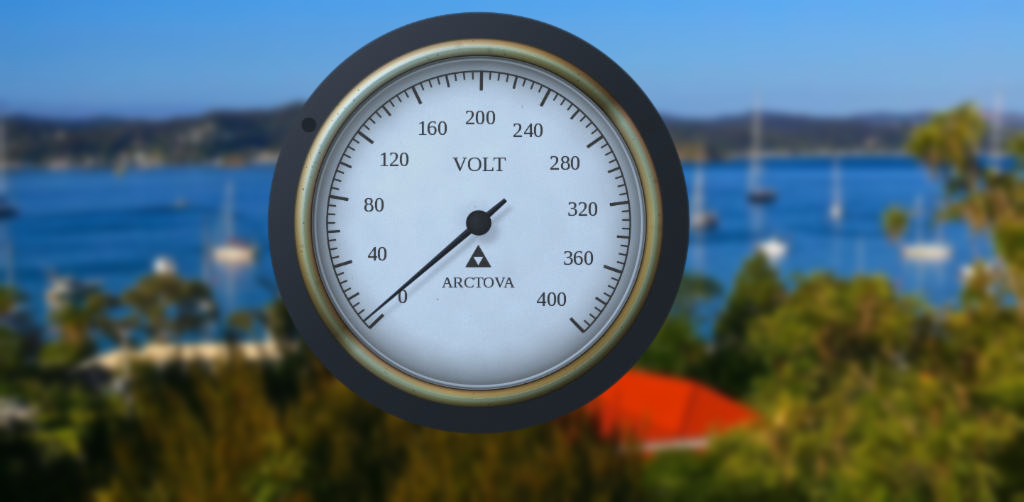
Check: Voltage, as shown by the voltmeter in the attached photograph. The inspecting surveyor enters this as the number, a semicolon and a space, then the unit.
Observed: 5; V
